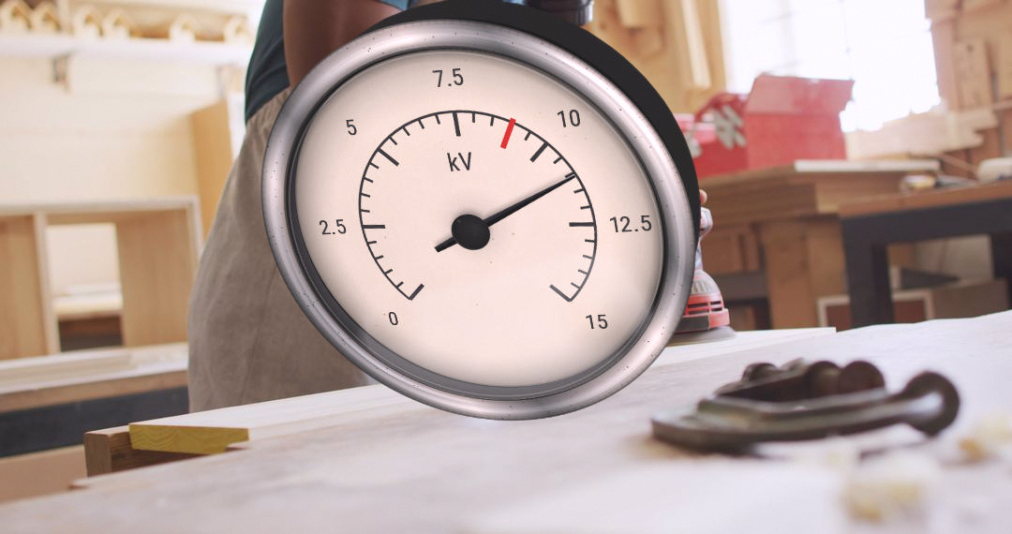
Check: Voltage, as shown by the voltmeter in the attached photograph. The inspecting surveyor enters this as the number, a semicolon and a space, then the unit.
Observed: 11; kV
